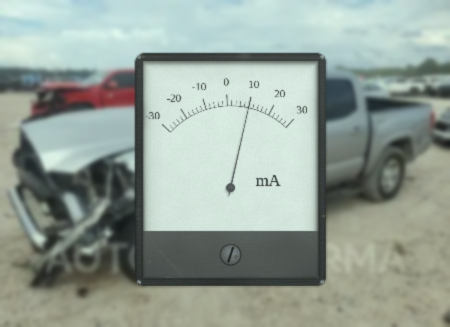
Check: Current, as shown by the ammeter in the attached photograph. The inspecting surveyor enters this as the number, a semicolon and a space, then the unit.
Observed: 10; mA
